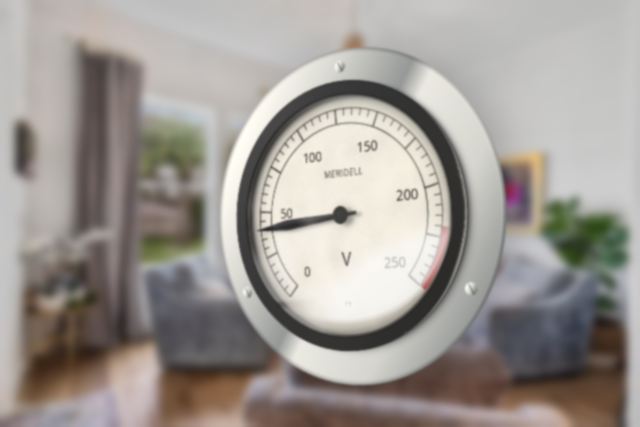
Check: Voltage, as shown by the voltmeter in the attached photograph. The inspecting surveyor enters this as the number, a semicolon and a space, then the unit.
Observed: 40; V
